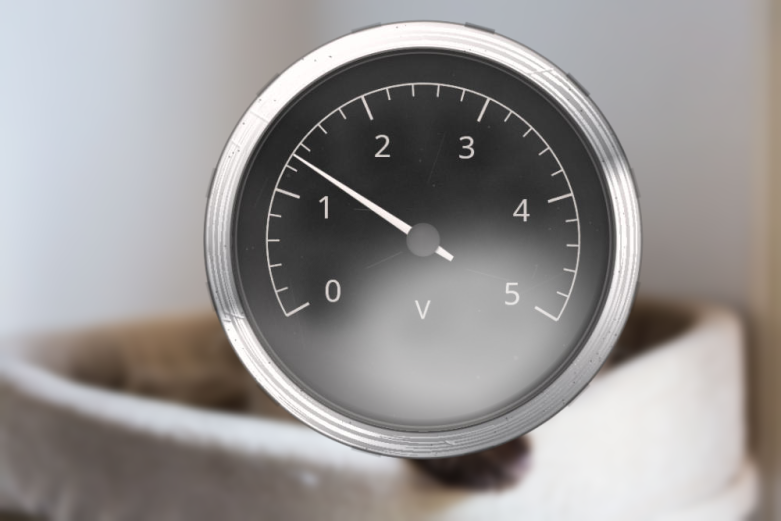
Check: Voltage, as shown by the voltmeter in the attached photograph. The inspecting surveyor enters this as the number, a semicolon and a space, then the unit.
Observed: 1.3; V
